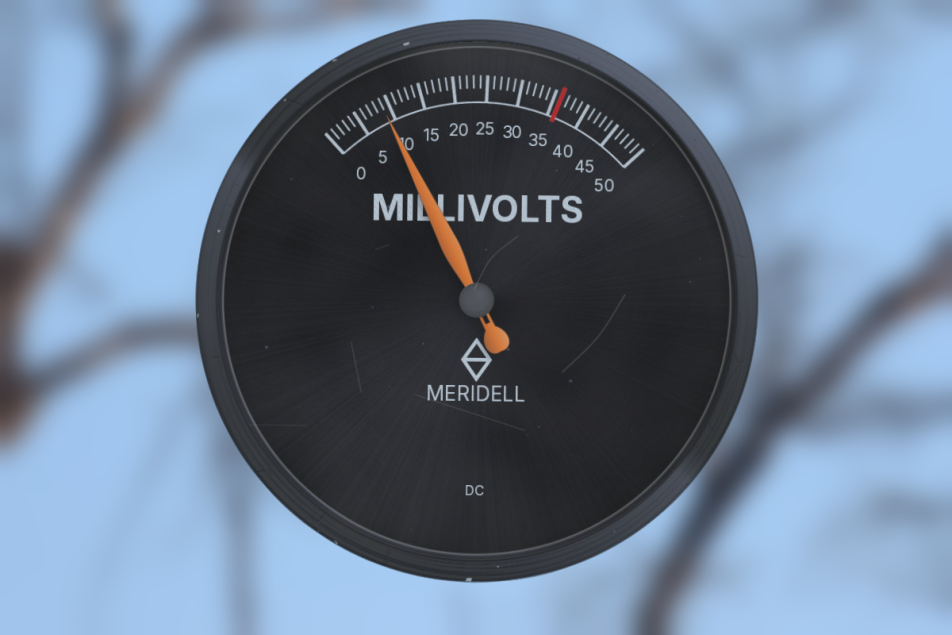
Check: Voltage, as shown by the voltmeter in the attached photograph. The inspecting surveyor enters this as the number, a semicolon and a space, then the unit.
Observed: 9; mV
